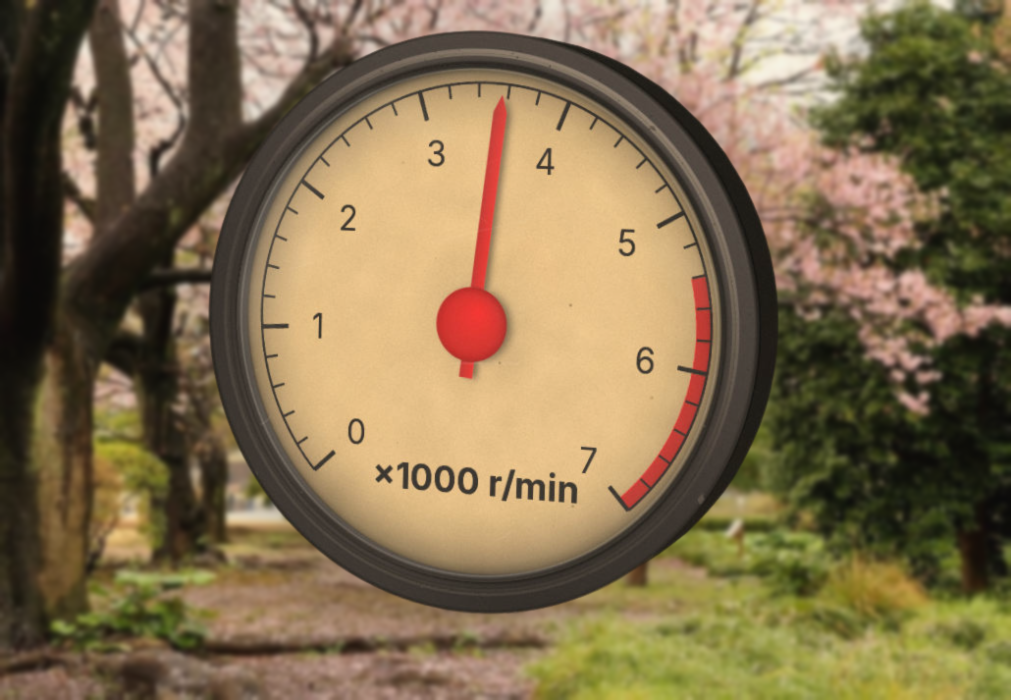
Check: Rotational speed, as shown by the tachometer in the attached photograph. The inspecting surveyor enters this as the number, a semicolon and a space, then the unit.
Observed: 3600; rpm
